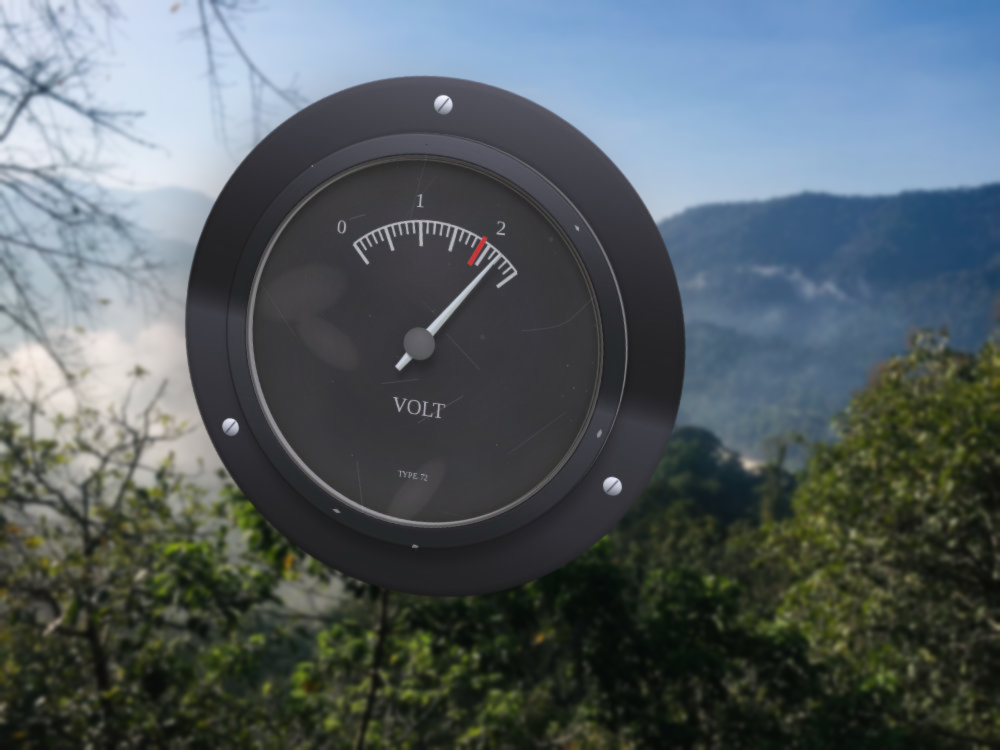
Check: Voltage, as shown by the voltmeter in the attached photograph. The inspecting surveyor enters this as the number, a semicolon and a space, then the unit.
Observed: 2.2; V
